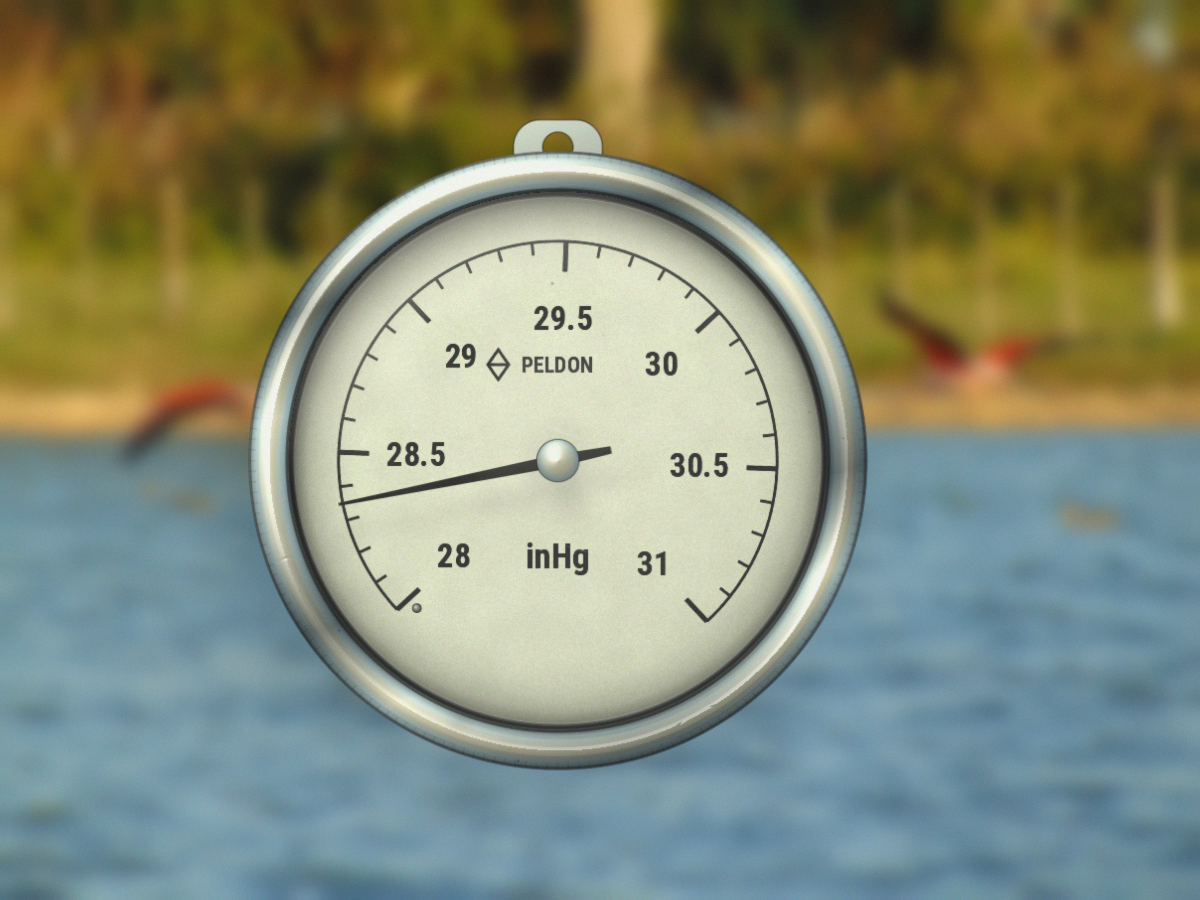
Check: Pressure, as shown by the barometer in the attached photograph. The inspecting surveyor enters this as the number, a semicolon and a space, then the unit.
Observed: 28.35; inHg
